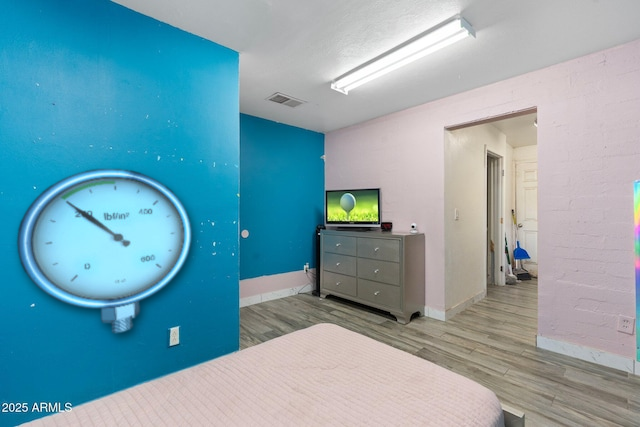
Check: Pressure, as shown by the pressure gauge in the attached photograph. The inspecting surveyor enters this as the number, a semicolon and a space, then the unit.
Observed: 200; psi
